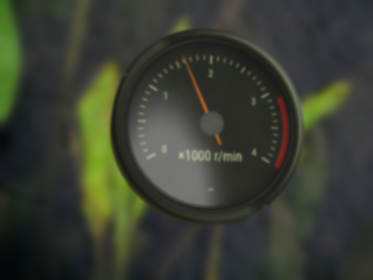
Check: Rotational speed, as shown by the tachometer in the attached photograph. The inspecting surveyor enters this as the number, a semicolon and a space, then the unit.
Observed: 1600; rpm
